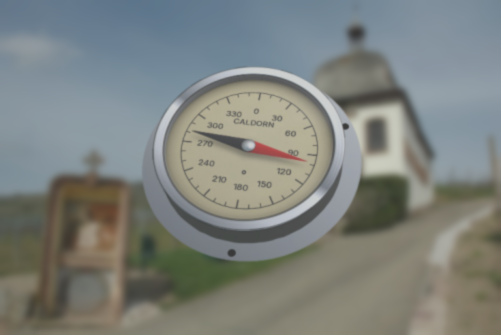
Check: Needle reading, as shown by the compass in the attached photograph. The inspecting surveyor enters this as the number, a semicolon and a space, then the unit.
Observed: 100; °
